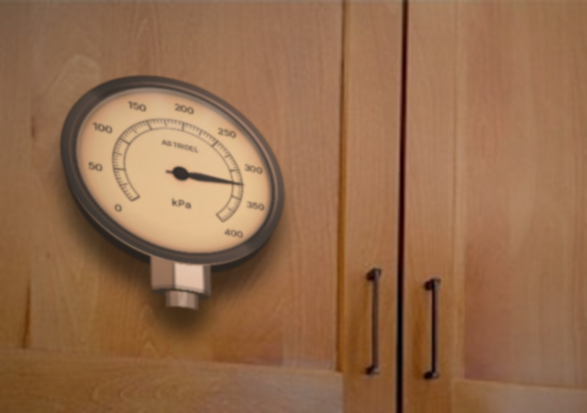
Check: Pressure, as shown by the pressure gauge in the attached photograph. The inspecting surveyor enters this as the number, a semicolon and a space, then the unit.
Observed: 325; kPa
